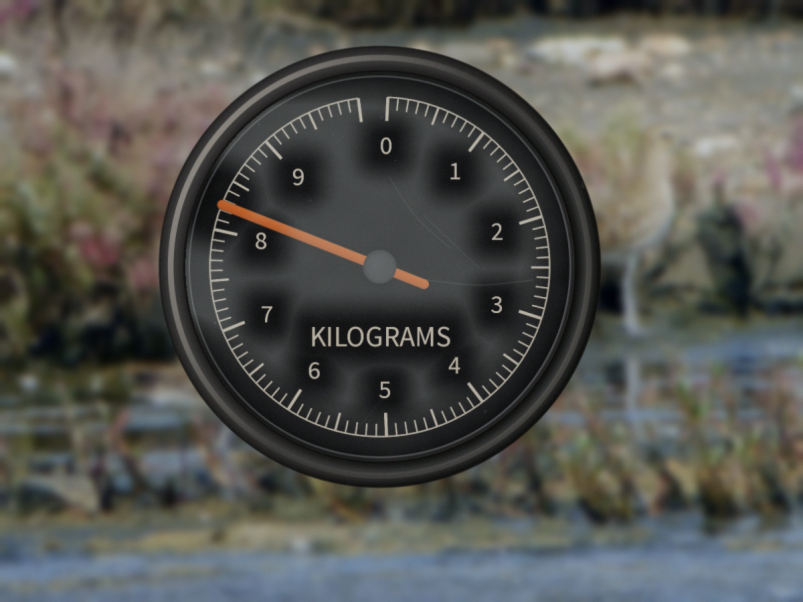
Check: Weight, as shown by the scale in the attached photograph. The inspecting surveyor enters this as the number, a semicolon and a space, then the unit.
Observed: 8.25; kg
